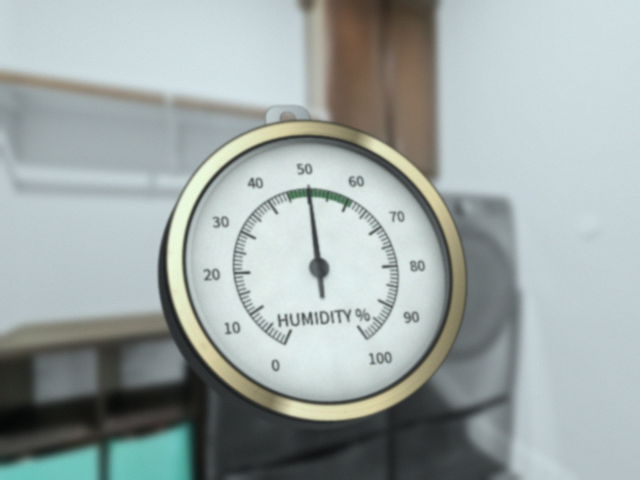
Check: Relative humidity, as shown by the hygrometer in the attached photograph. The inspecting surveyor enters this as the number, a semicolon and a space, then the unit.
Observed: 50; %
